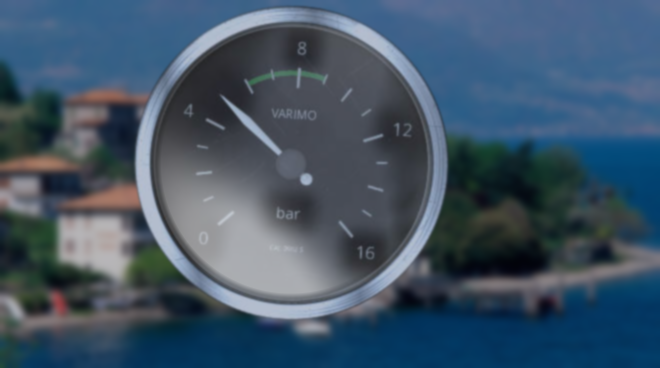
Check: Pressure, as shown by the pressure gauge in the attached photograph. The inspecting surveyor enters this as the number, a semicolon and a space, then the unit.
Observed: 5; bar
